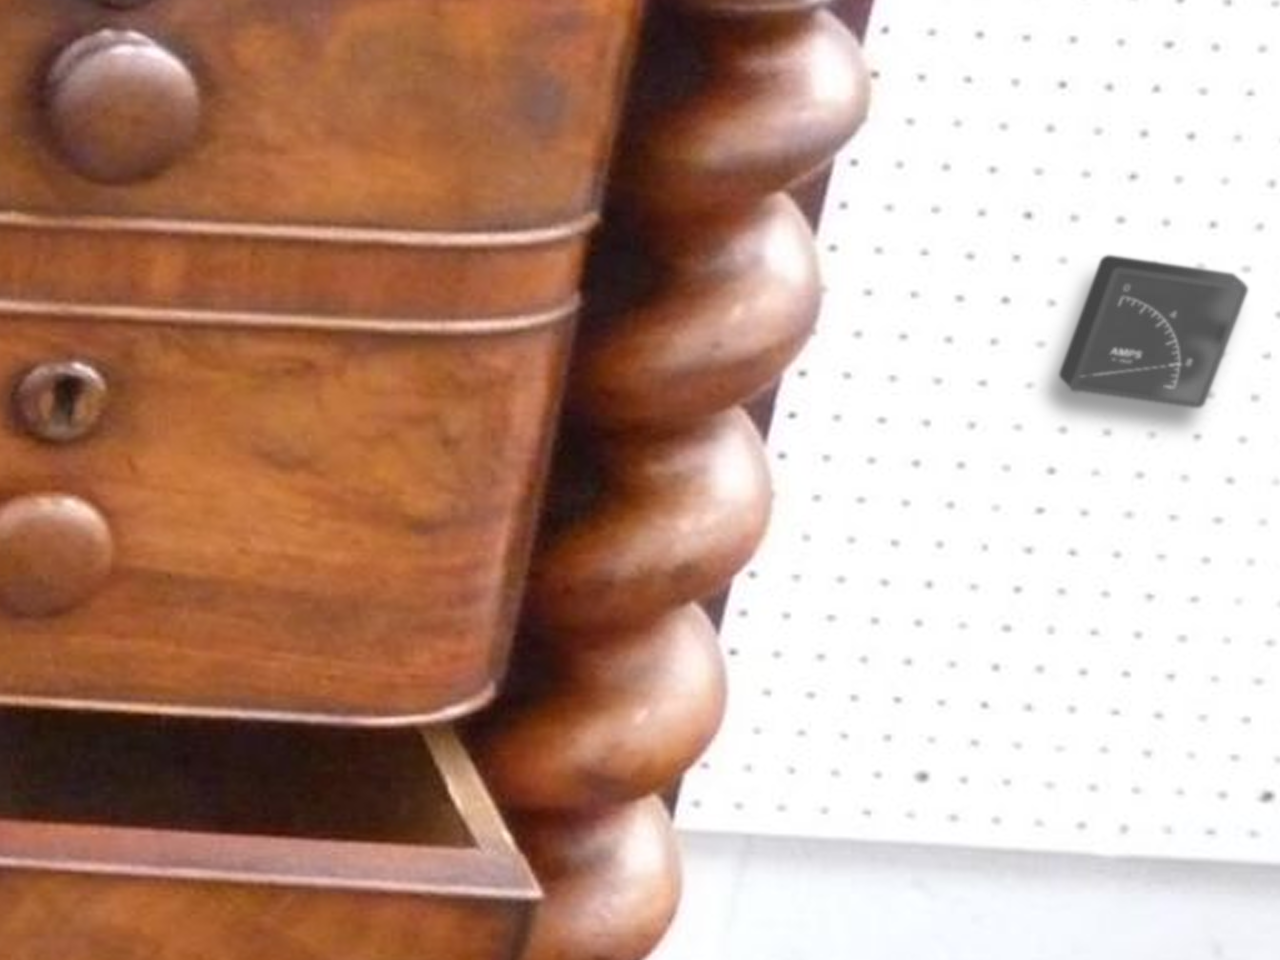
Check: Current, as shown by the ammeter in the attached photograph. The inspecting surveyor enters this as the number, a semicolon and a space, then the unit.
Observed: 8; A
